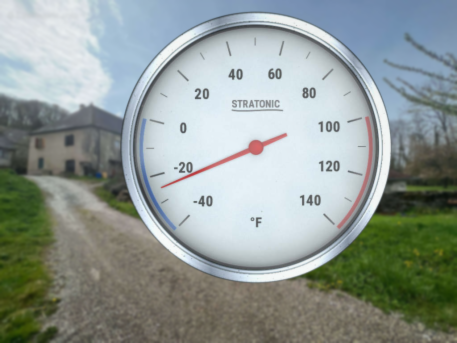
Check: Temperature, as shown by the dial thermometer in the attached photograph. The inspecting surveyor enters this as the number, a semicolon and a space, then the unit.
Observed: -25; °F
